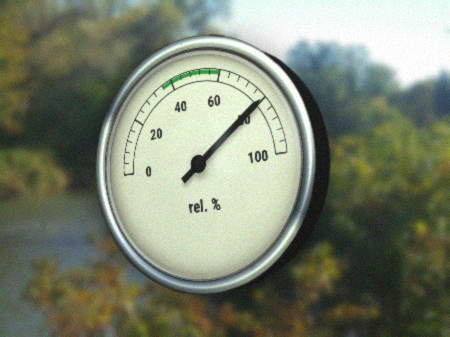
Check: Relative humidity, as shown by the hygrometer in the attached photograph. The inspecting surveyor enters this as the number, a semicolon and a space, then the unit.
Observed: 80; %
